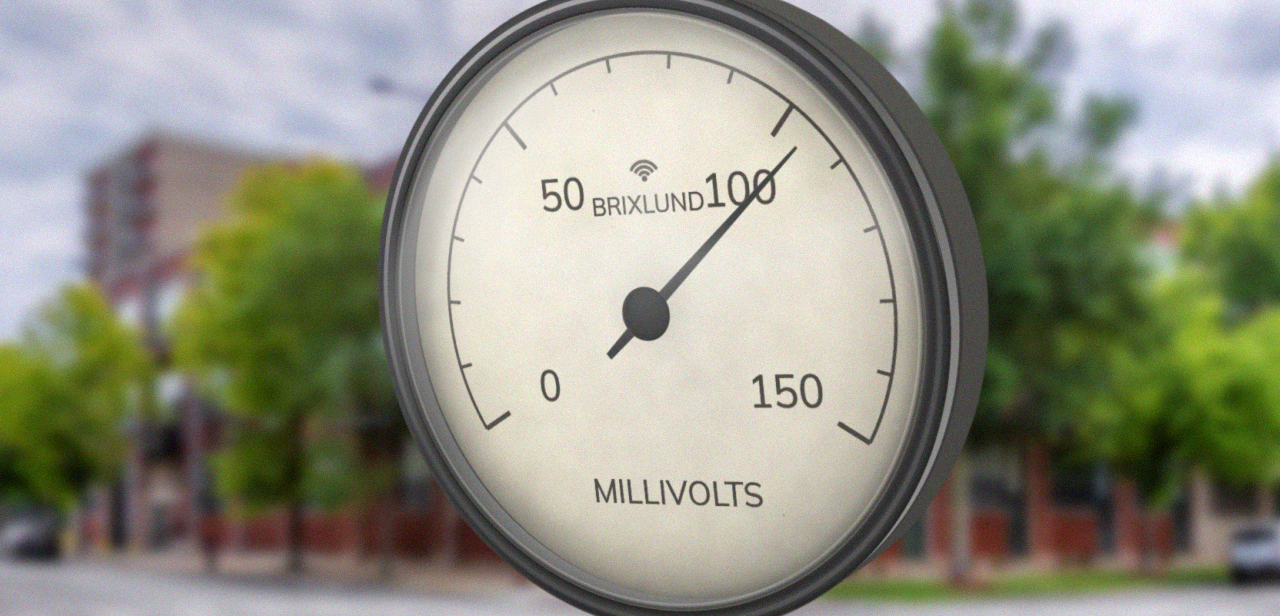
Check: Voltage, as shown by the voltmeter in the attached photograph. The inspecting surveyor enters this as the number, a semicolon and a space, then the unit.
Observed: 105; mV
